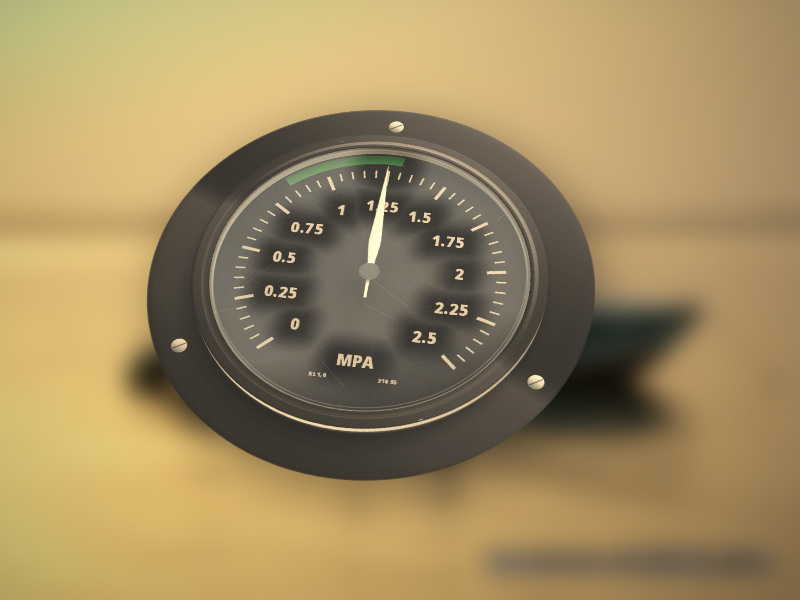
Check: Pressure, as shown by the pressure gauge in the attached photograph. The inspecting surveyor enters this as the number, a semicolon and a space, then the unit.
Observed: 1.25; MPa
